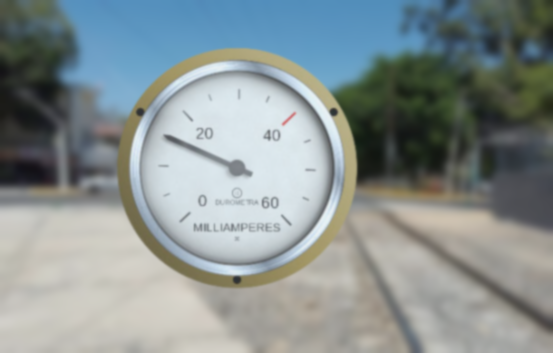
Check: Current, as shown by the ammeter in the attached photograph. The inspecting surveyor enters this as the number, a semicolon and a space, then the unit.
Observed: 15; mA
